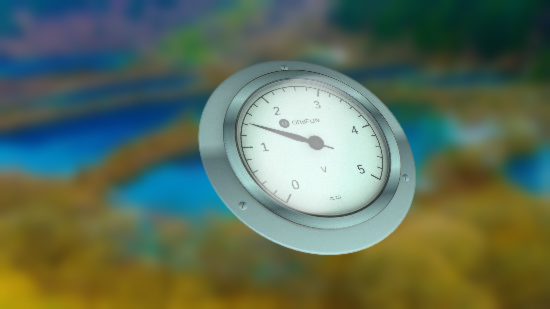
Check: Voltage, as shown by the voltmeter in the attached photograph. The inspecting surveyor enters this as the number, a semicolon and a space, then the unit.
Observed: 1.4; V
